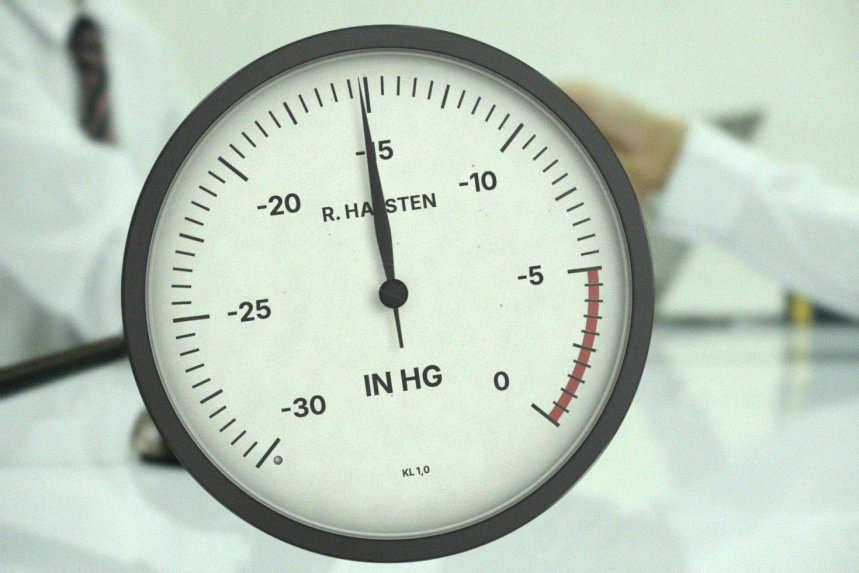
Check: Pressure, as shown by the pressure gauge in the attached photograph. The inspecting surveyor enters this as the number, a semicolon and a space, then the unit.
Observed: -15.25; inHg
